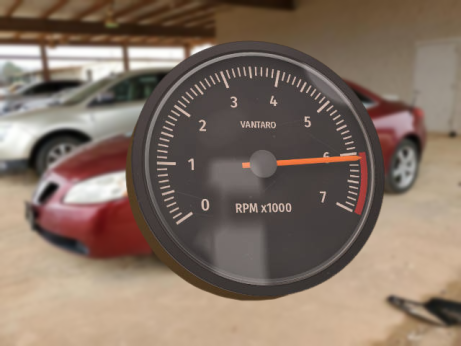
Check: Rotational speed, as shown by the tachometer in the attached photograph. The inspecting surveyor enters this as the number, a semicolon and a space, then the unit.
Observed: 6100; rpm
